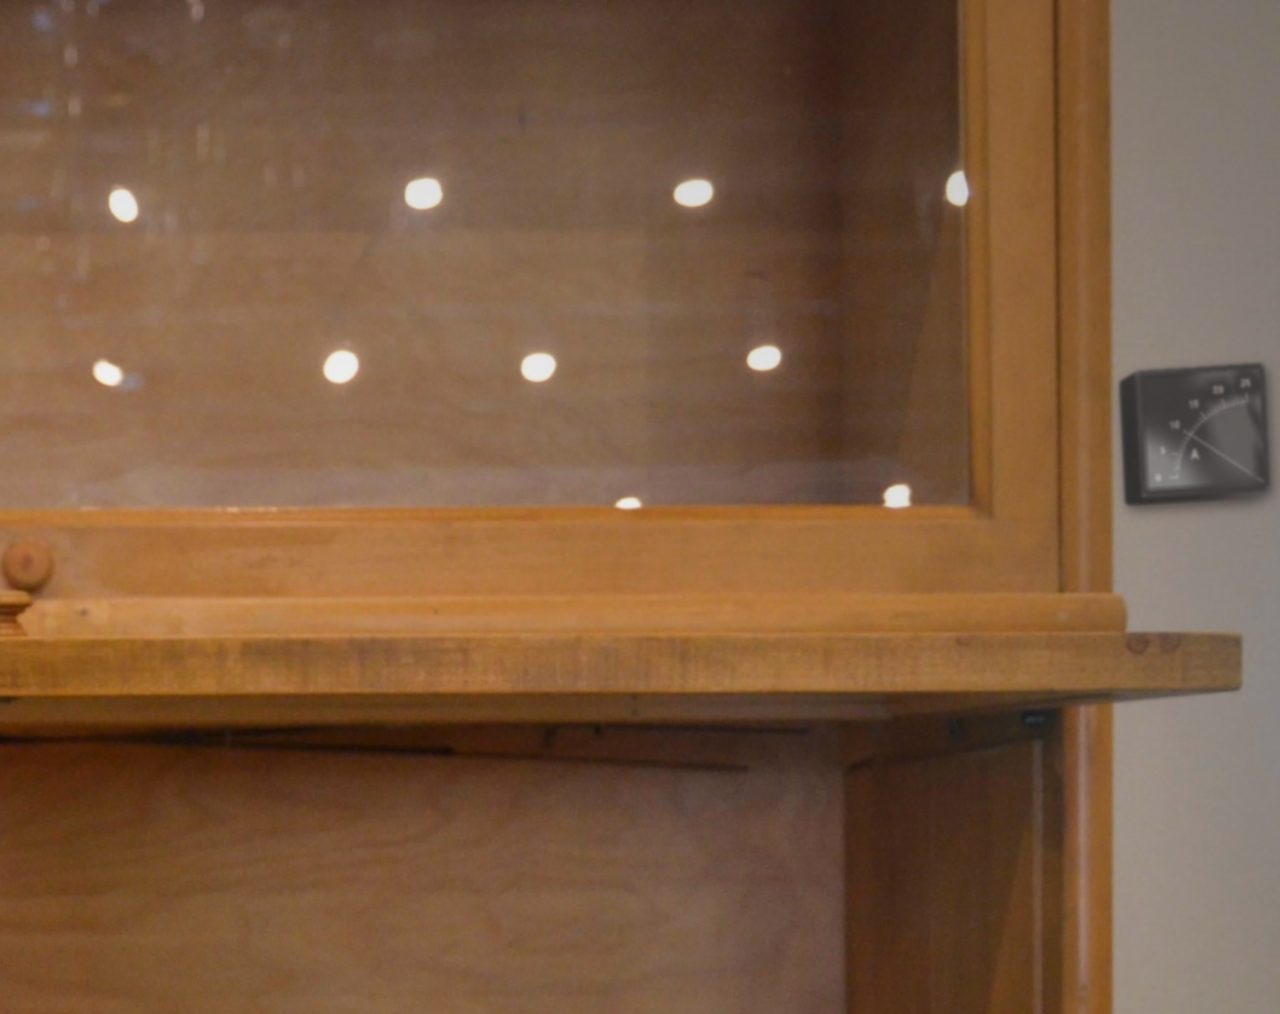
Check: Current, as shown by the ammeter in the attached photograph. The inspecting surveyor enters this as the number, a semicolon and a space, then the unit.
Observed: 10; A
